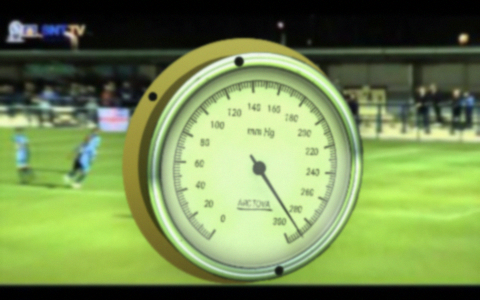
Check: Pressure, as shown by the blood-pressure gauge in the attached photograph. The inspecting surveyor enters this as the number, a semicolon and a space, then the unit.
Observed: 290; mmHg
